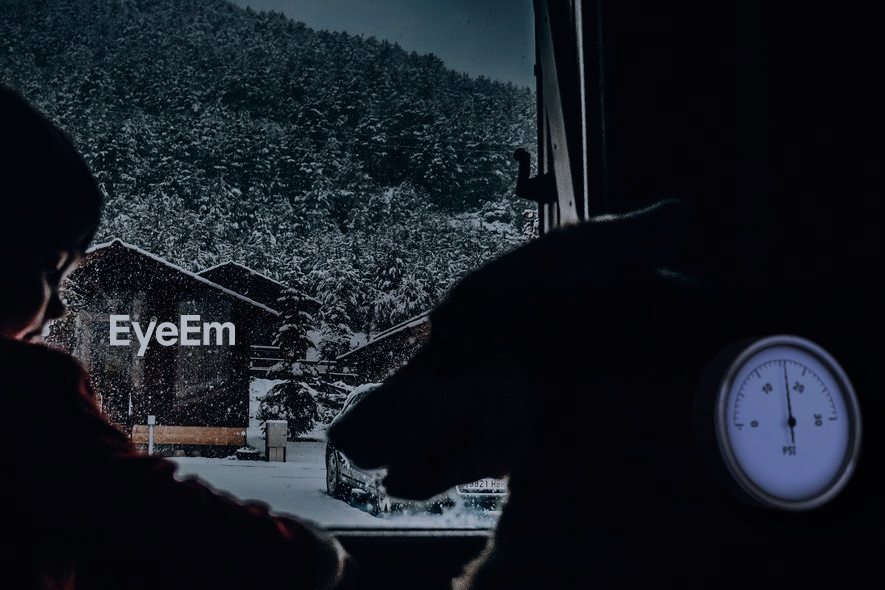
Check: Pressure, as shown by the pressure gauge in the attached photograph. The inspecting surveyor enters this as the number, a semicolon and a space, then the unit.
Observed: 15; psi
